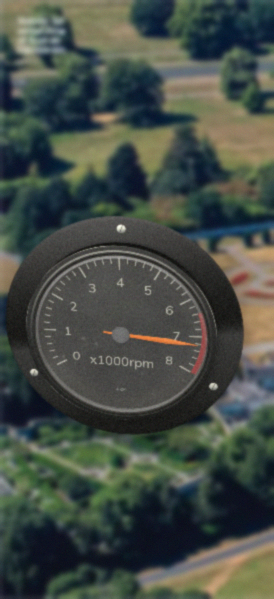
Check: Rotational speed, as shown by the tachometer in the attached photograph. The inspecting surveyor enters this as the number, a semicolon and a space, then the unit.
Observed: 7200; rpm
